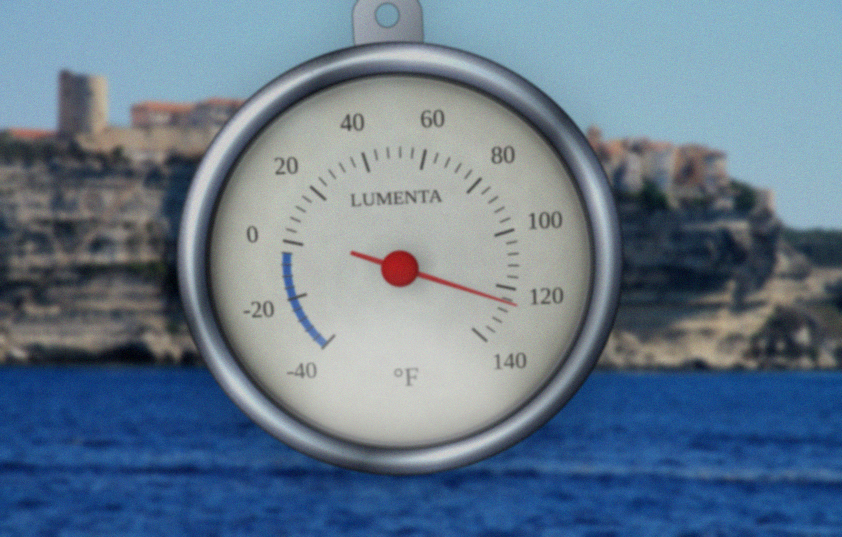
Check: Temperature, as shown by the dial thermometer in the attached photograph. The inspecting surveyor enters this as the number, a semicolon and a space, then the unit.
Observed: 124; °F
